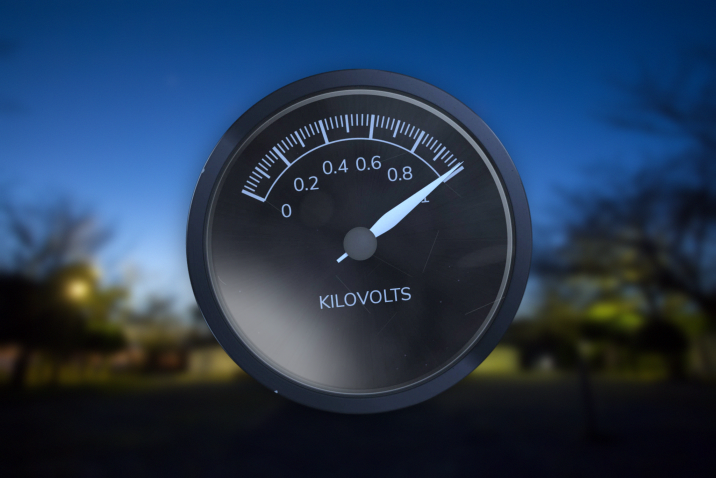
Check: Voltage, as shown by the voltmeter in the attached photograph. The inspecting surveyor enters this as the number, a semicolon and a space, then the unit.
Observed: 0.98; kV
